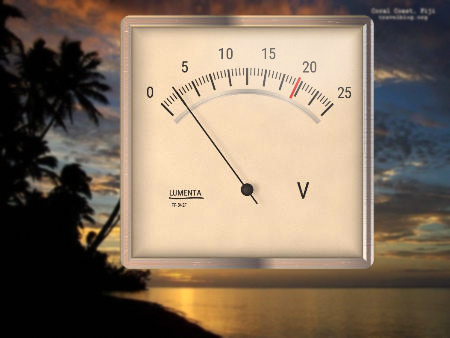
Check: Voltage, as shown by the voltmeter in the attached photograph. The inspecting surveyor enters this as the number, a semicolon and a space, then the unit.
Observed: 2.5; V
